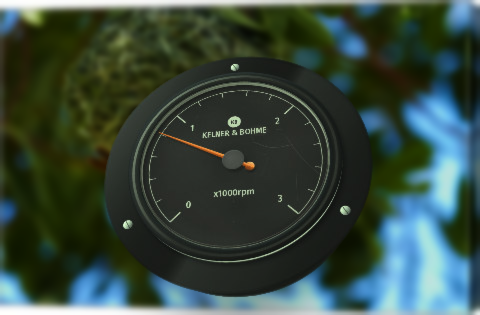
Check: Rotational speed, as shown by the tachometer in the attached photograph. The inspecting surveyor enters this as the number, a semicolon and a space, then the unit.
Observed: 800; rpm
